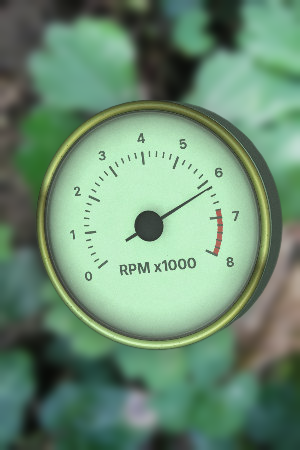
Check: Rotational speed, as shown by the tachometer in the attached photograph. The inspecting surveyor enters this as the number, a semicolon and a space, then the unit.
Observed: 6200; rpm
